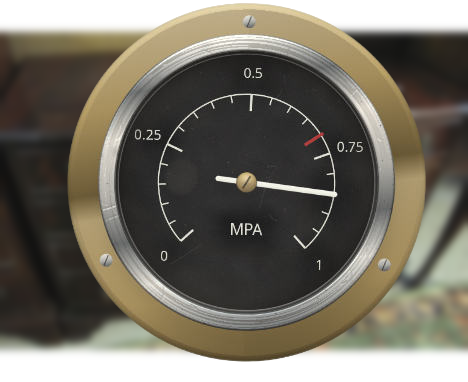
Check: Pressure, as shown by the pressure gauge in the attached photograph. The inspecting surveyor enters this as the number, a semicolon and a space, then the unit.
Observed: 0.85; MPa
